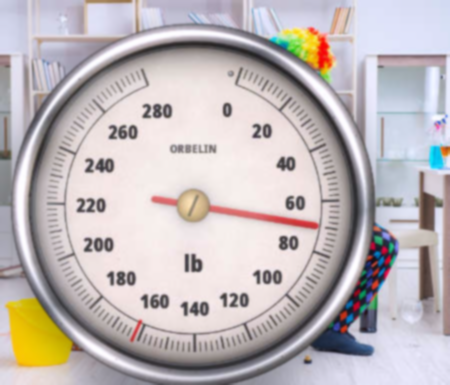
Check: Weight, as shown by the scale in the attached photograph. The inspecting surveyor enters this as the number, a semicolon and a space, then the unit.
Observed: 70; lb
